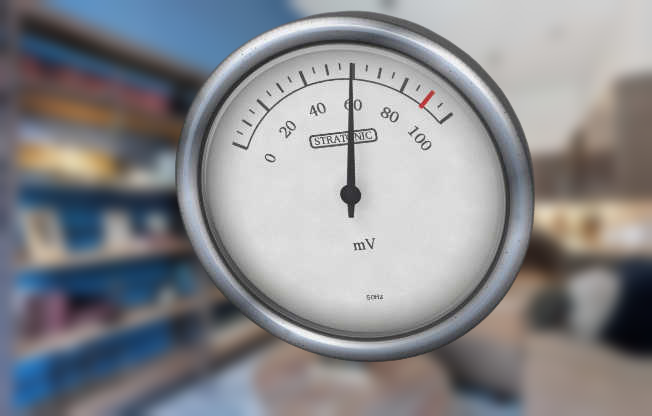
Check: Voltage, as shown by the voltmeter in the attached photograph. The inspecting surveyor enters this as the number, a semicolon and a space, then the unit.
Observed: 60; mV
